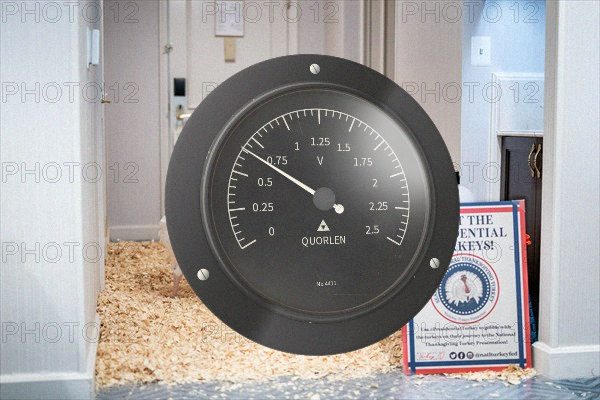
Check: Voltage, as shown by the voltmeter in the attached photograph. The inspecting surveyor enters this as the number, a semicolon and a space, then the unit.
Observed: 0.65; V
